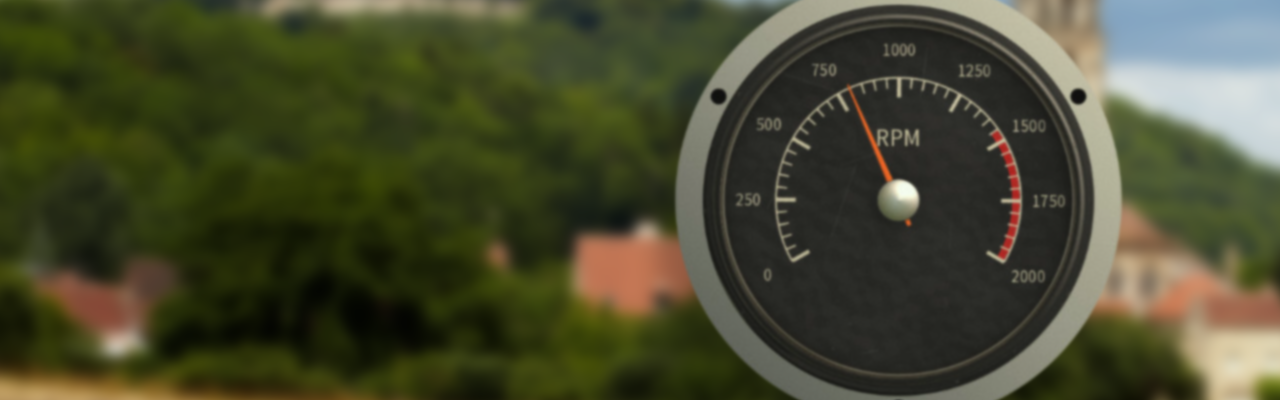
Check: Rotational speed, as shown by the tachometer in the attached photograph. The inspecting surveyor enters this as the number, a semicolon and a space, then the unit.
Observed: 800; rpm
